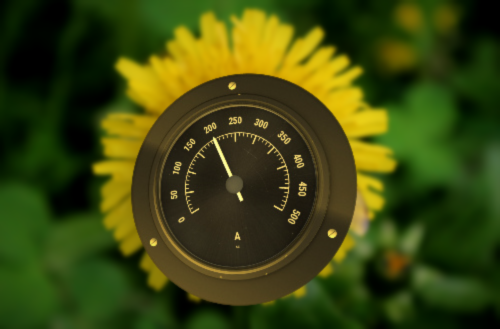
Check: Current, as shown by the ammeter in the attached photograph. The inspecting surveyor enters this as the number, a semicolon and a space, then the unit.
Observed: 200; A
